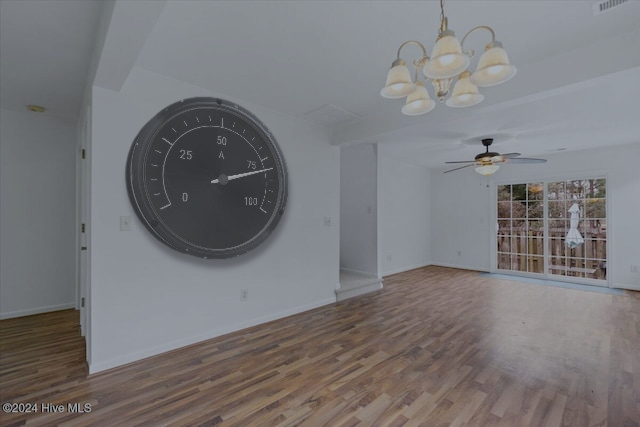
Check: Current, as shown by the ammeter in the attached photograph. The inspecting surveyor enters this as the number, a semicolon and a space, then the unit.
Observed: 80; A
